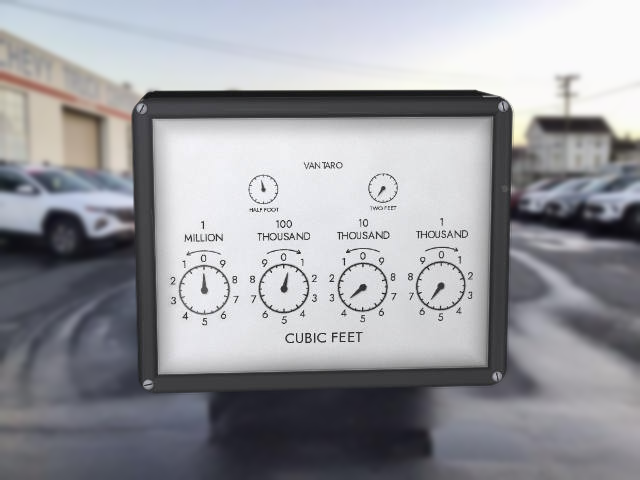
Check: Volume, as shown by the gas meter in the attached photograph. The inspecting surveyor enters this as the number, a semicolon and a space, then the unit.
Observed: 3600; ft³
